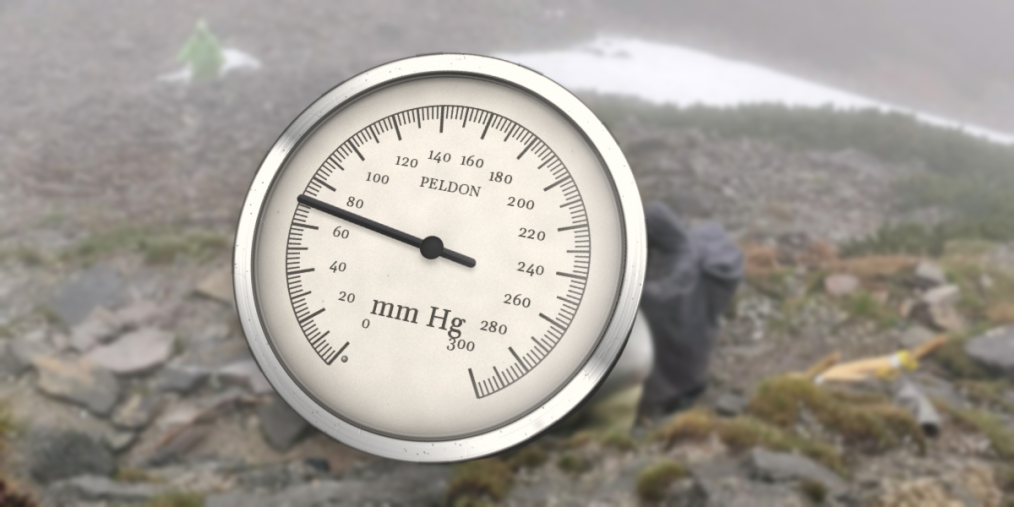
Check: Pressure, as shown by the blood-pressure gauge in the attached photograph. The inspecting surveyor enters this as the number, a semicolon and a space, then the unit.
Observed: 70; mmHg
